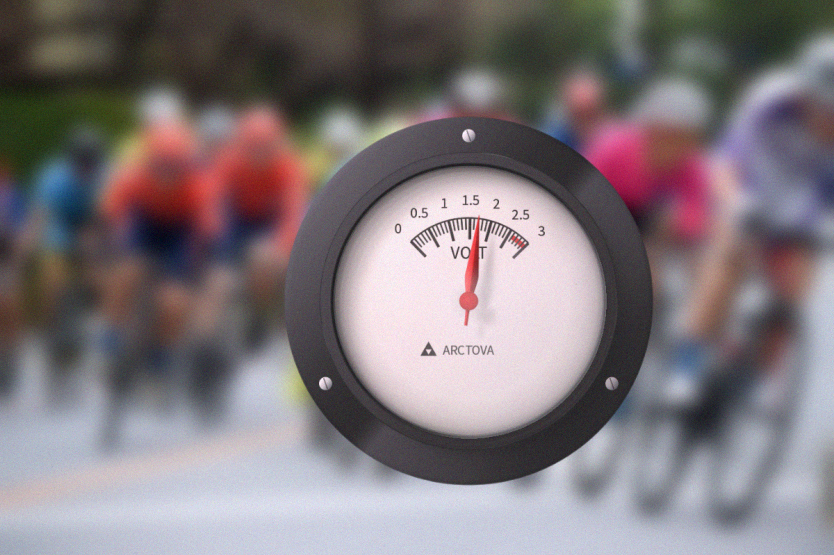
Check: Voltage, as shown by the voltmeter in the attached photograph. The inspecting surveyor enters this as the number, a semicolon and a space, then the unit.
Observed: 1.7; V
